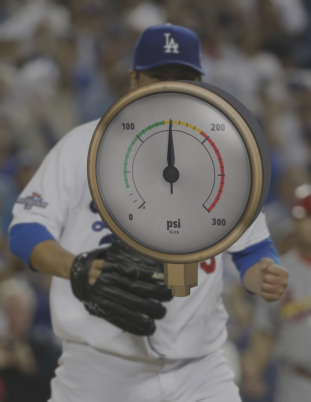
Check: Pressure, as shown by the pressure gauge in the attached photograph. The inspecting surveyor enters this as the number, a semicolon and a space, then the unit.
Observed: 150; psi
